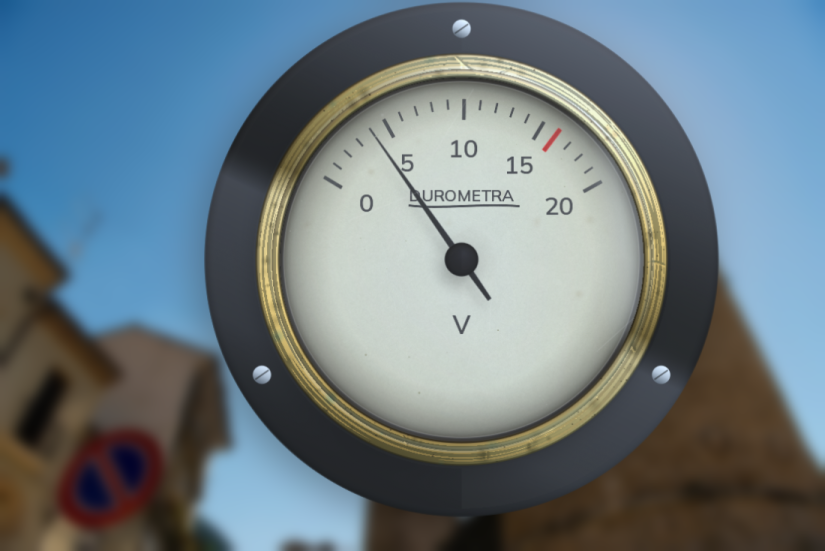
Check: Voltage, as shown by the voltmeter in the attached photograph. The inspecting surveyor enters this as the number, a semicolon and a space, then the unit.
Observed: 4; V
